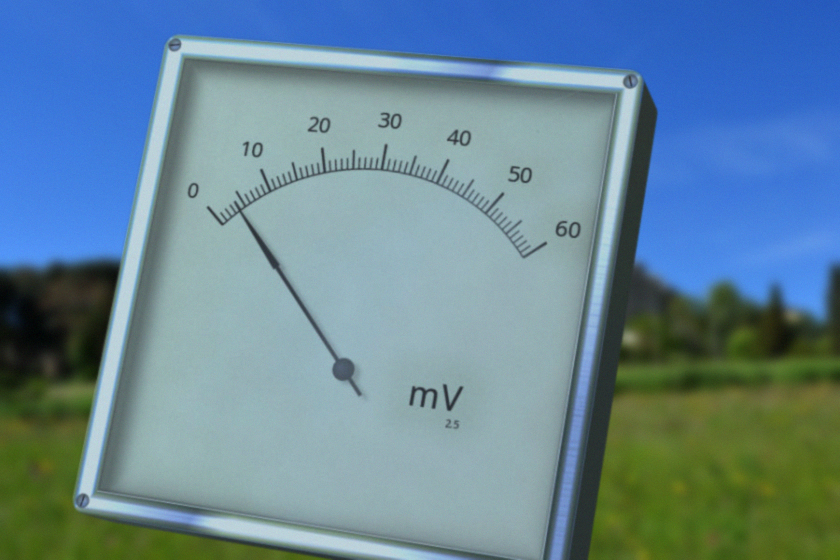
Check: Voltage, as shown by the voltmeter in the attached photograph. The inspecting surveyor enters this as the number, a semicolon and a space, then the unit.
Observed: 4; mV
